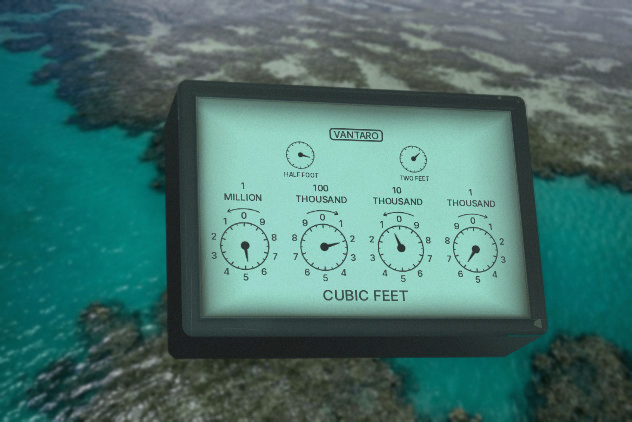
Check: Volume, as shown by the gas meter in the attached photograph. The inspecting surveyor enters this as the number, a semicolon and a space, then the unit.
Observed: 520600; ft³
